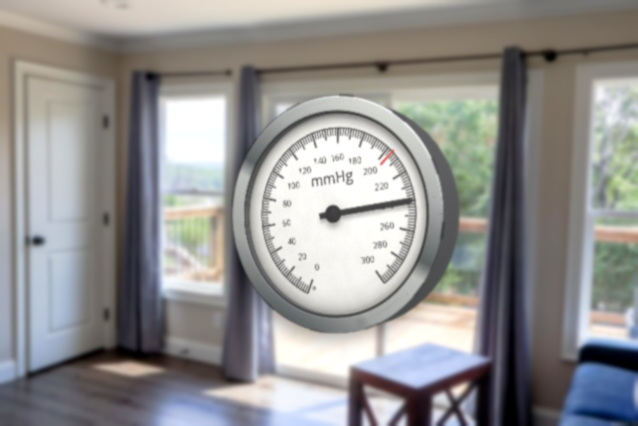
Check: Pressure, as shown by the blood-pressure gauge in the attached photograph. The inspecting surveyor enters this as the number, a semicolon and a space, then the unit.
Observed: 240; mmHg
